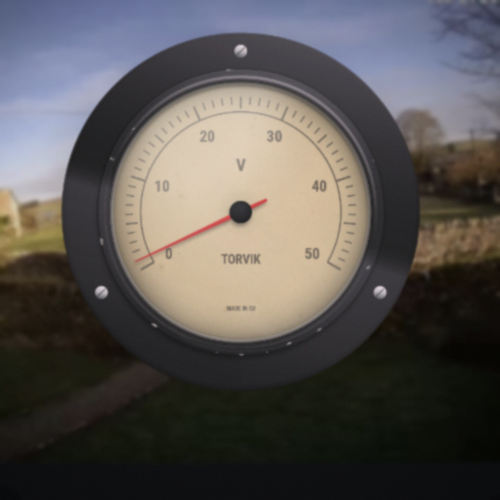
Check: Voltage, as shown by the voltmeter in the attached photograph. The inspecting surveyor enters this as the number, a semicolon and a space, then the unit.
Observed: 1; V
